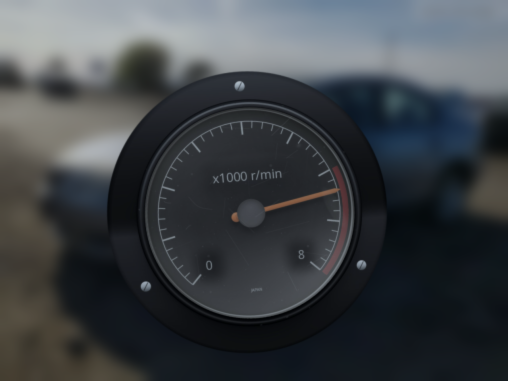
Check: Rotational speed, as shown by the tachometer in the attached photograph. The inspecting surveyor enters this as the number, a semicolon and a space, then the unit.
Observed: 6400; rpm
